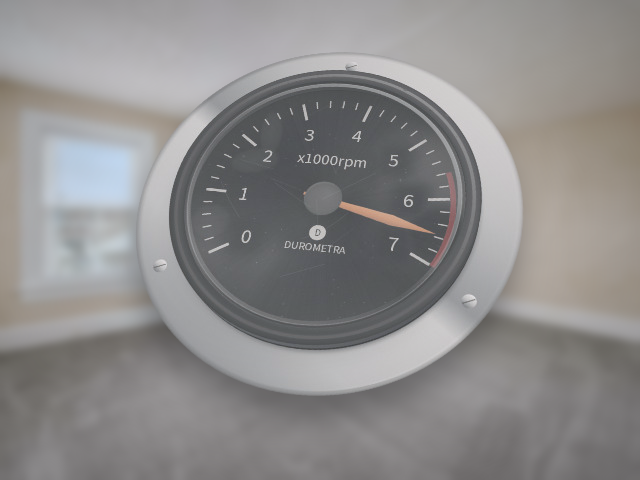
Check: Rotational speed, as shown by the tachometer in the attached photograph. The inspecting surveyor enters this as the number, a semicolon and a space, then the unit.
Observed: 6600; rpm
